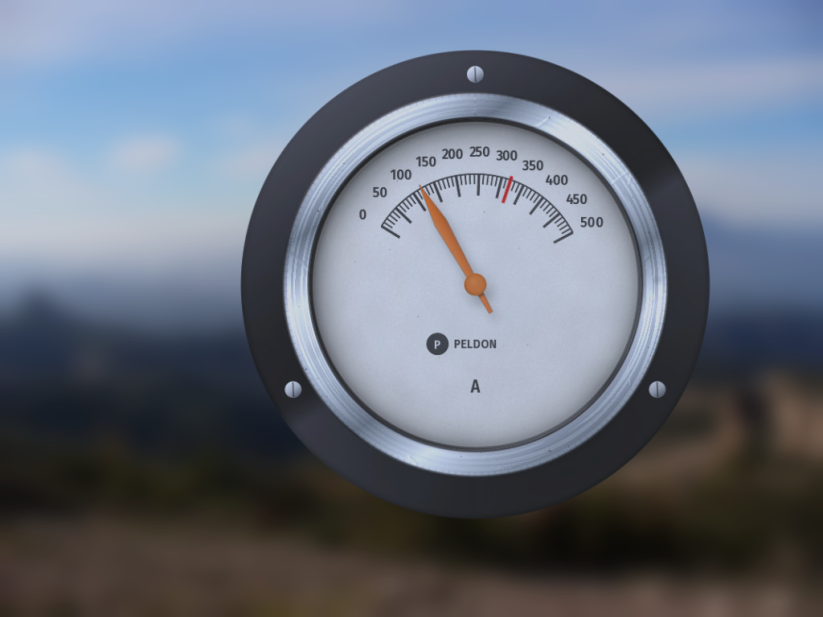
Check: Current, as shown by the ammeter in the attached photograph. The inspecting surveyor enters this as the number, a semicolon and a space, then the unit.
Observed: 120; A
